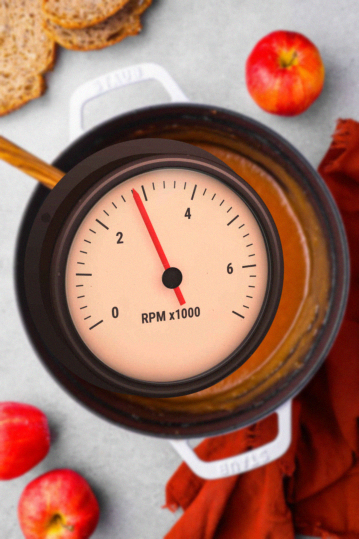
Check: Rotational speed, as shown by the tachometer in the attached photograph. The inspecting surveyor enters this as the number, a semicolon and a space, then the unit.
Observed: 2800; rpm
